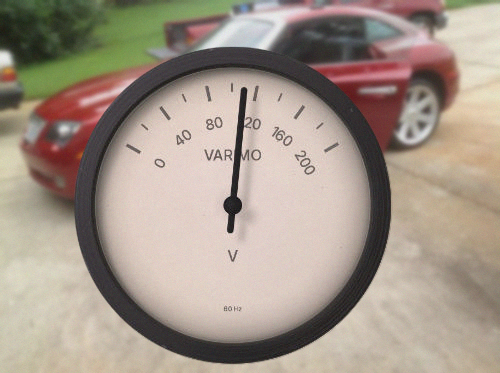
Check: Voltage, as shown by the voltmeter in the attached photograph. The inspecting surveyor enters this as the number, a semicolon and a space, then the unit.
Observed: 110; V
